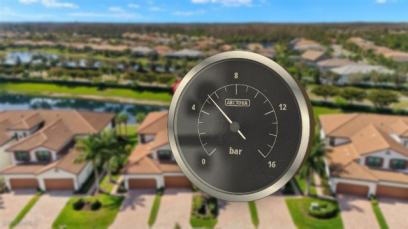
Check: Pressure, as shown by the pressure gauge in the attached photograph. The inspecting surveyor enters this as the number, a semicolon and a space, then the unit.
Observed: 5.5; bar
